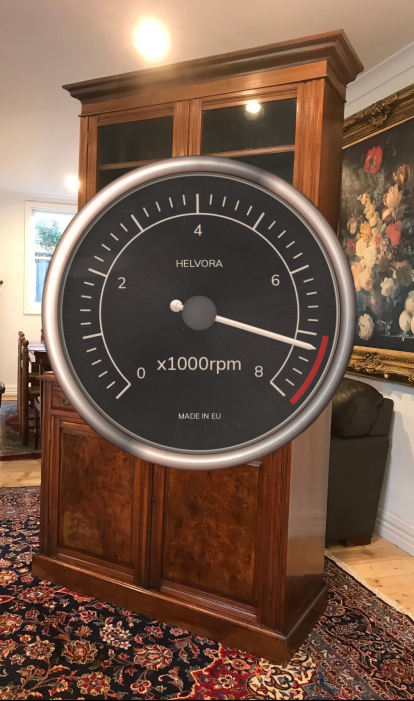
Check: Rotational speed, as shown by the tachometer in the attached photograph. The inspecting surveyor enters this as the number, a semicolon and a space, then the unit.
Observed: 7200; rpm
